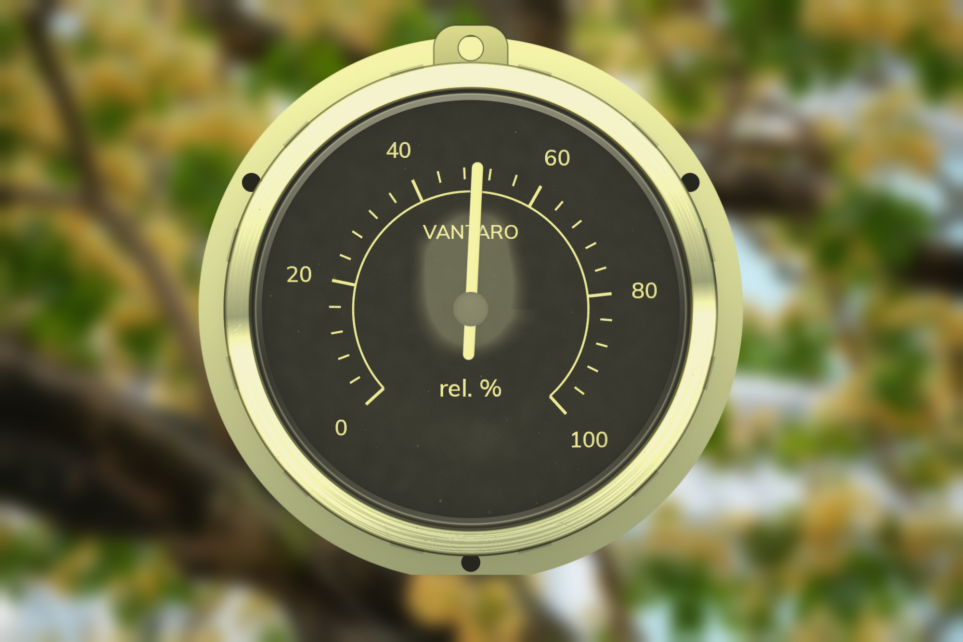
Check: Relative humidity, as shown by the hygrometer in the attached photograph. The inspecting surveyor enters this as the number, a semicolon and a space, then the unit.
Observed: 50; %
